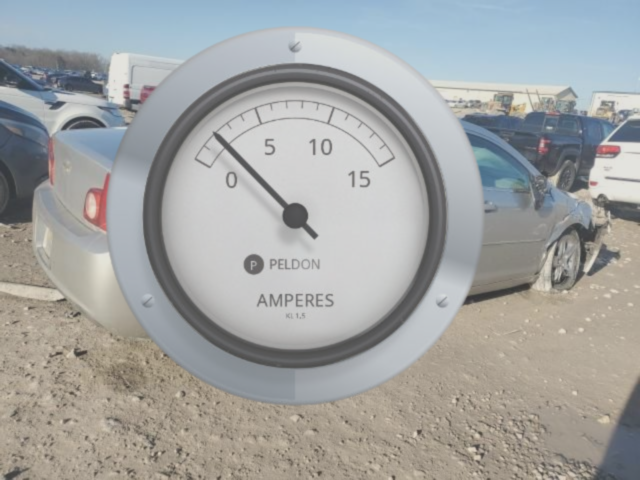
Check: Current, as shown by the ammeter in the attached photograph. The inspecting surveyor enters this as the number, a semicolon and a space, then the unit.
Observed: 2; A
